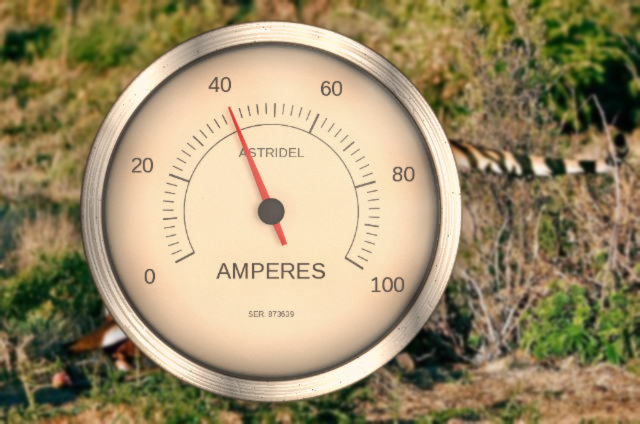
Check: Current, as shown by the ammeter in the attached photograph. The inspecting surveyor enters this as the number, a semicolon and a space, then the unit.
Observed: 40; A
